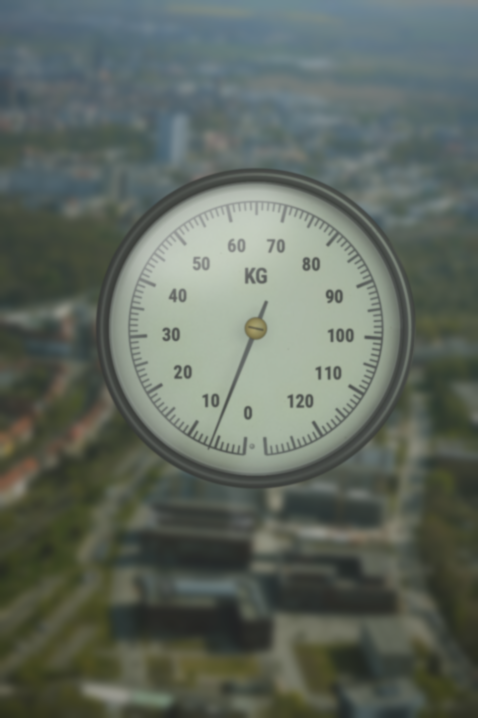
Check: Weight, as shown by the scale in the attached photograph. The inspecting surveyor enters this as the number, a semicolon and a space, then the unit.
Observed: 6; kg
